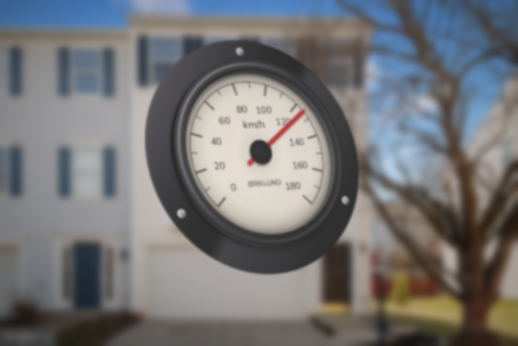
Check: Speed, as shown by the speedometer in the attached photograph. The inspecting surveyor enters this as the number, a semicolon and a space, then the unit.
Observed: 125; km/h
